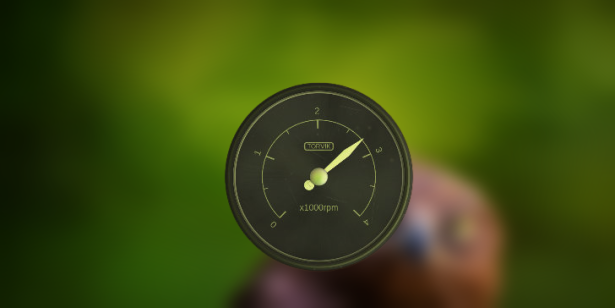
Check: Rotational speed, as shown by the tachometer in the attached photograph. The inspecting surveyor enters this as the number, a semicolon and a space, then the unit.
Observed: 2750; rpm
